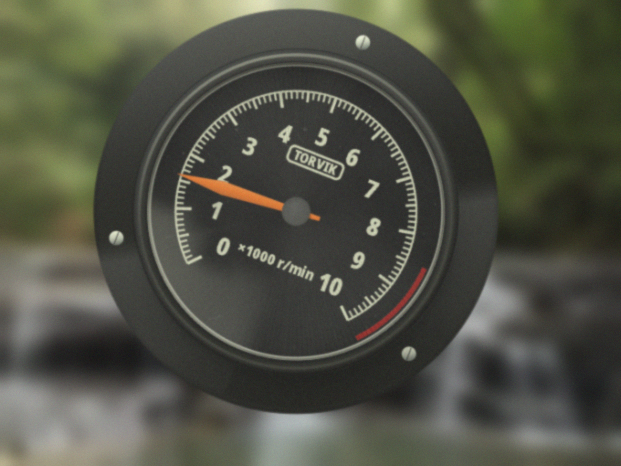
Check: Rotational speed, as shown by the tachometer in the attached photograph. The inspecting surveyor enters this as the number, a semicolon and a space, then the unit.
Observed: 1600; rpm
